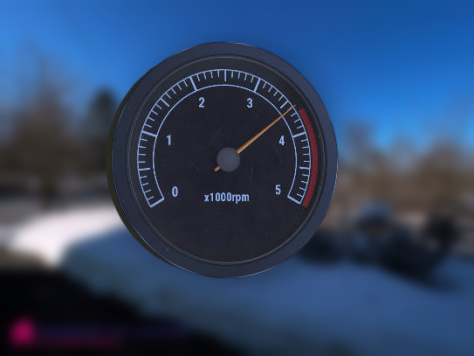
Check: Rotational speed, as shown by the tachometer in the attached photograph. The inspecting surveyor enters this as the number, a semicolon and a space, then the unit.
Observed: 3600; rpm
